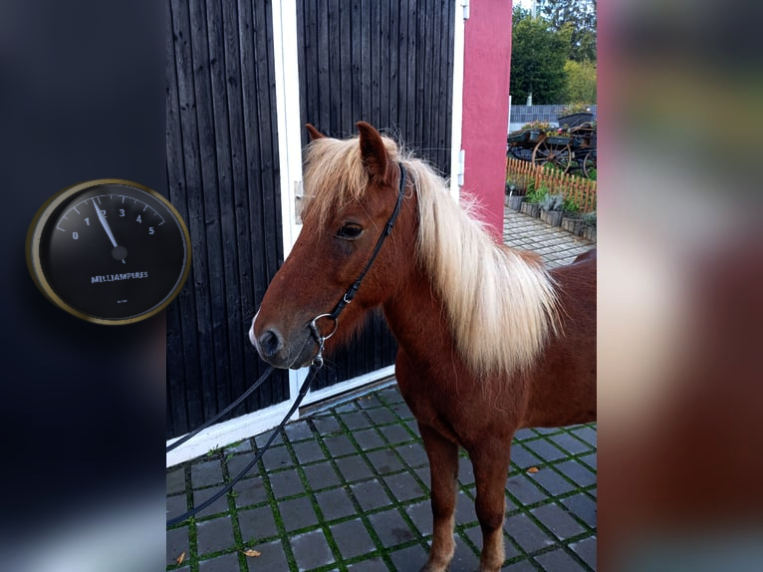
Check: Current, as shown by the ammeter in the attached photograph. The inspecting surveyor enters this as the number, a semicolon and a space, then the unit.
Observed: 1.75; mA
